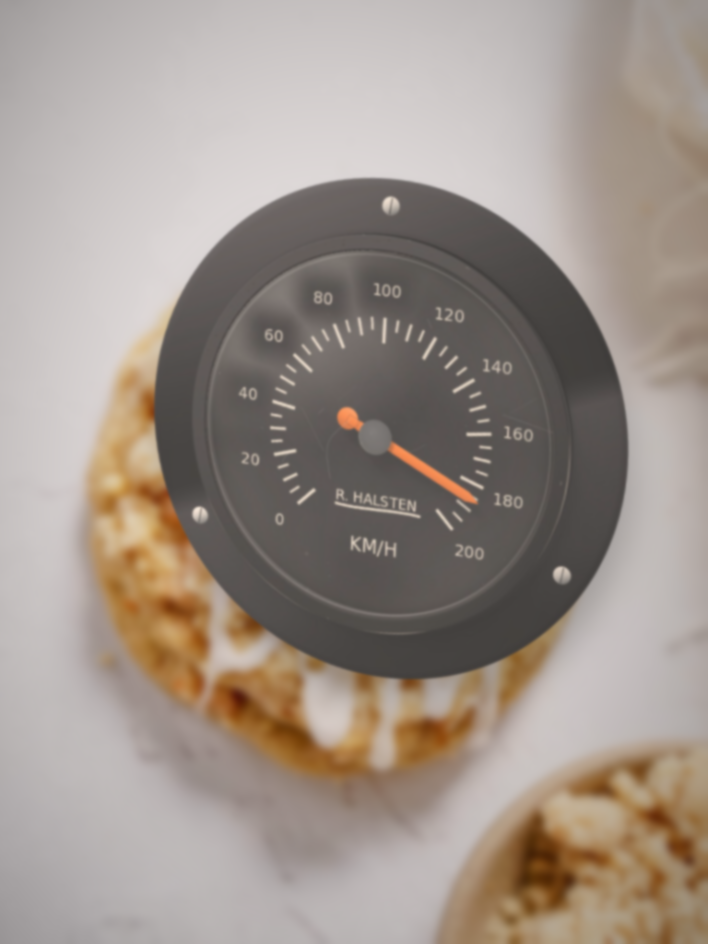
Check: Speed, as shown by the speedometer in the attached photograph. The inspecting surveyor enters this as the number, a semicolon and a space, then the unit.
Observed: 185; km/h
